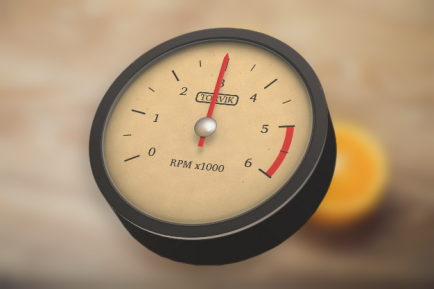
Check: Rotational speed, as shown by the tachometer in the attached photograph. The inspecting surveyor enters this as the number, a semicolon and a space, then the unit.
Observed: 3000; rpm
